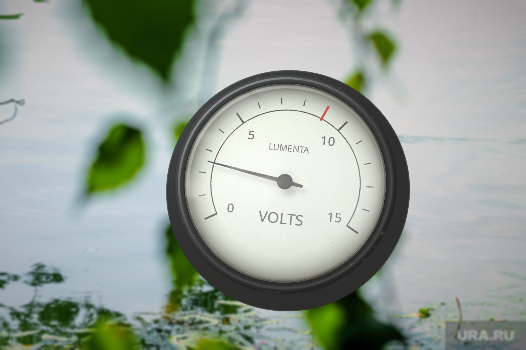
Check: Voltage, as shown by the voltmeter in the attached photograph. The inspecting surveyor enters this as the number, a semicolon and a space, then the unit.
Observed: 2.5; V
